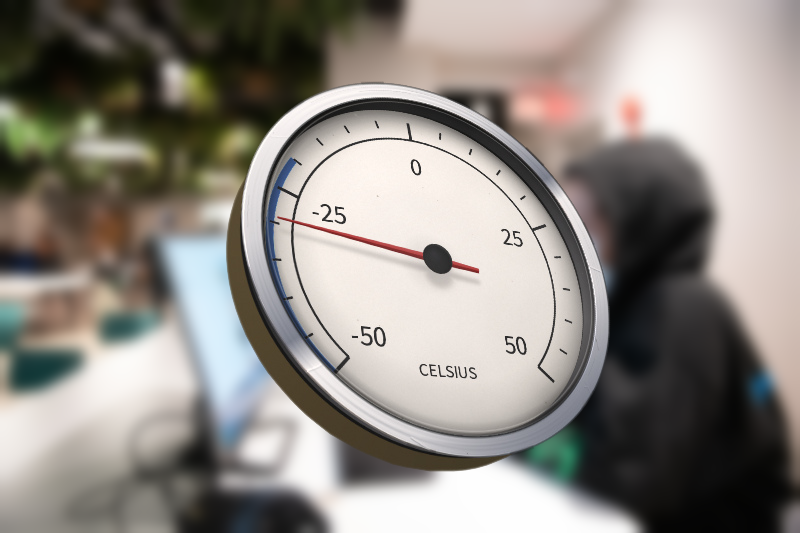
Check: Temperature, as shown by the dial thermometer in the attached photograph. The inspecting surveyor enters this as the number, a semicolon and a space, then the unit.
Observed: -30; °C
